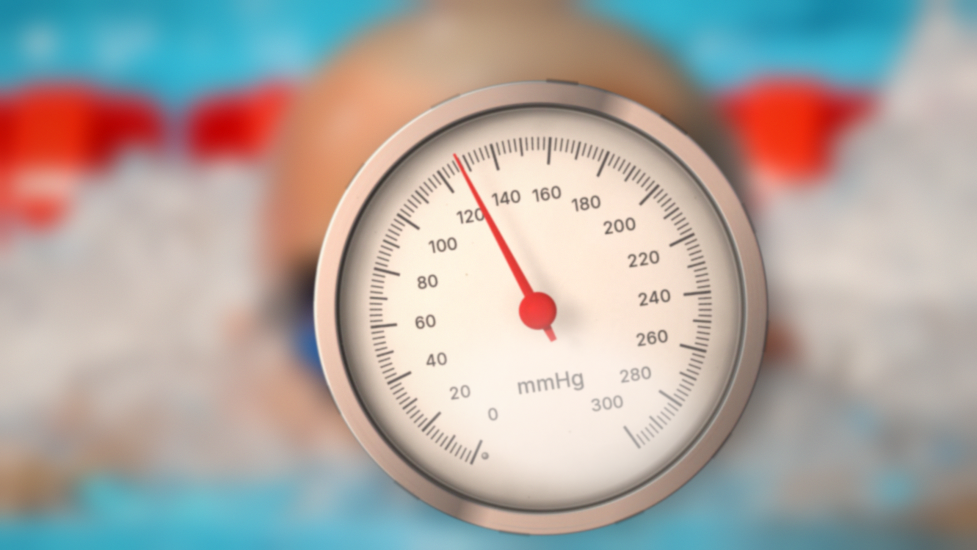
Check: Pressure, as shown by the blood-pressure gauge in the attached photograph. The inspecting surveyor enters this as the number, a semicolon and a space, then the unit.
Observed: 128; mmHg
